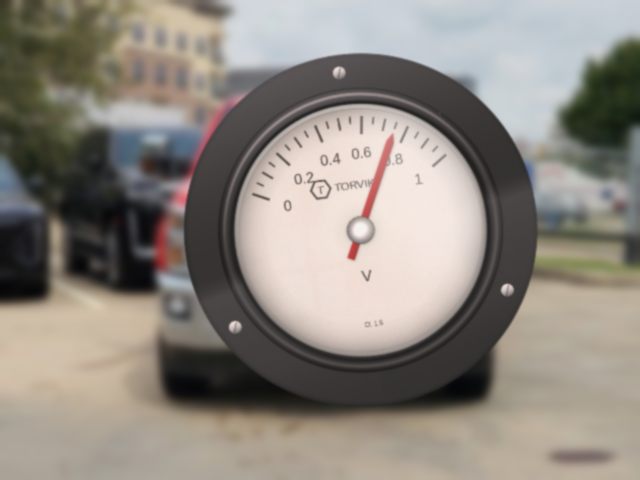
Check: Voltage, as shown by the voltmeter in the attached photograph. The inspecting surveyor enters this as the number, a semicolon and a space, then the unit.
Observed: 0.75; V
